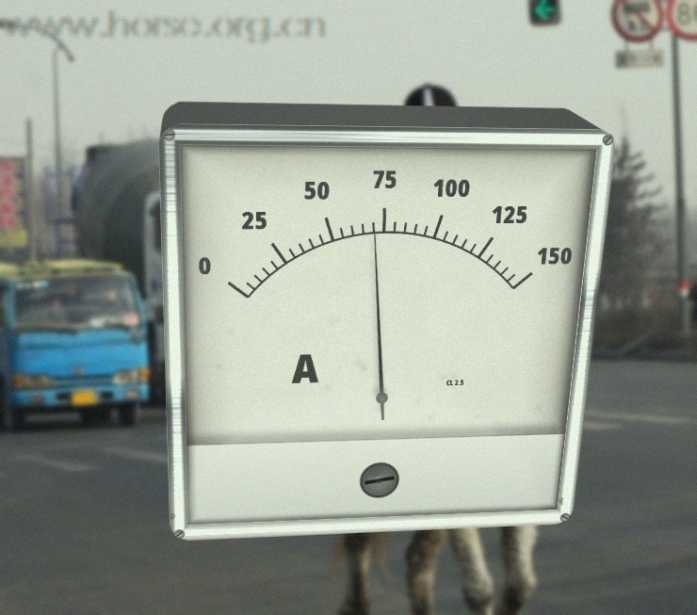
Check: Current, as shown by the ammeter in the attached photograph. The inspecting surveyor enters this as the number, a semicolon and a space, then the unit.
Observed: 70; A
